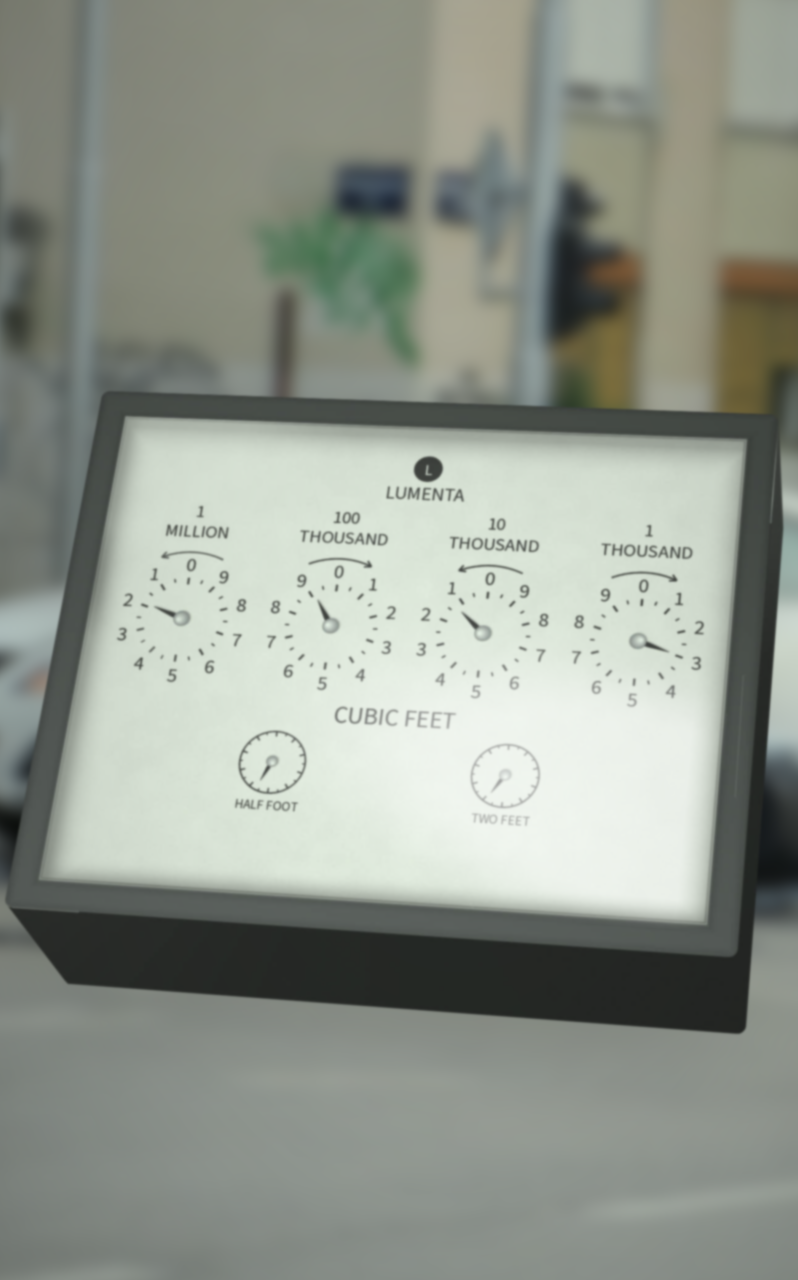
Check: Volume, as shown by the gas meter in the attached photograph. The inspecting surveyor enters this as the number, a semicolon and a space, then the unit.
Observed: 191300; ft³
